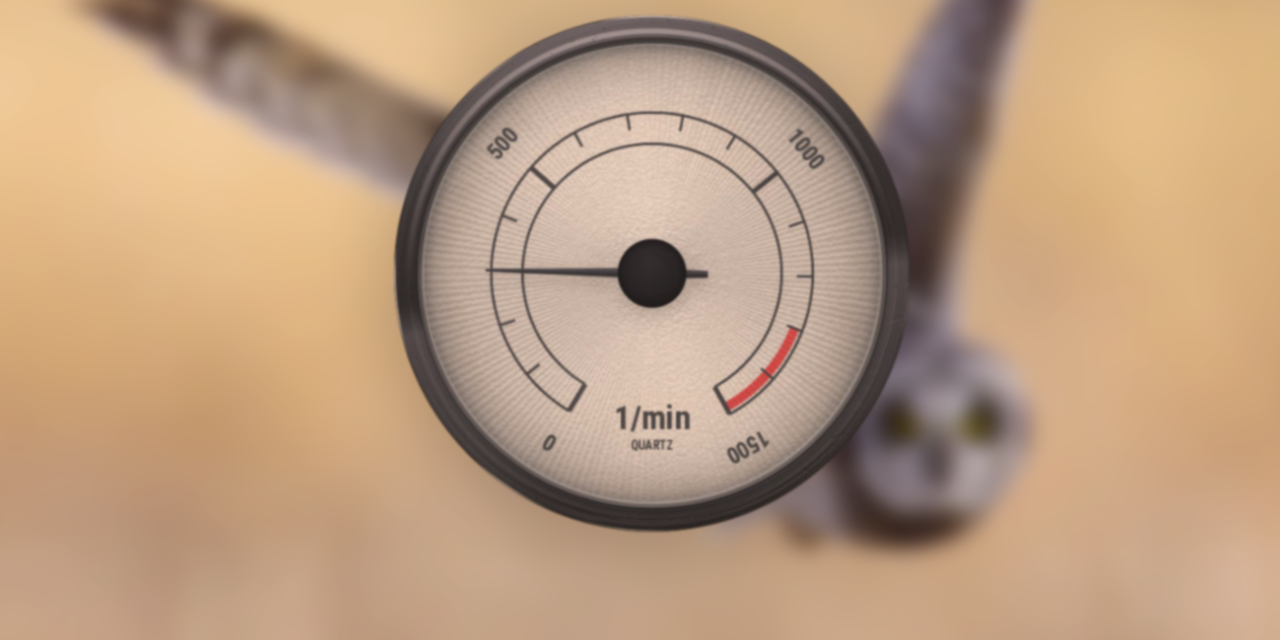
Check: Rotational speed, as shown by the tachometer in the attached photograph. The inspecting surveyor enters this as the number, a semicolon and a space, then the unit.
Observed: 300; rpm
